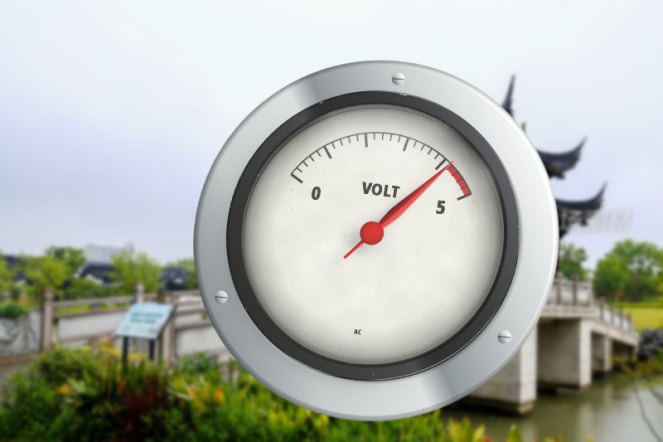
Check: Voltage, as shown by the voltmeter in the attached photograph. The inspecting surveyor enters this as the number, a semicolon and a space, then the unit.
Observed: 4.2; V
